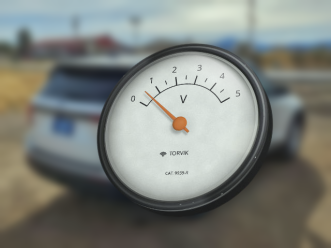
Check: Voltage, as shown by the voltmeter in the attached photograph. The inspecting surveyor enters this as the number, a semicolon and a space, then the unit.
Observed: 0.5; V
